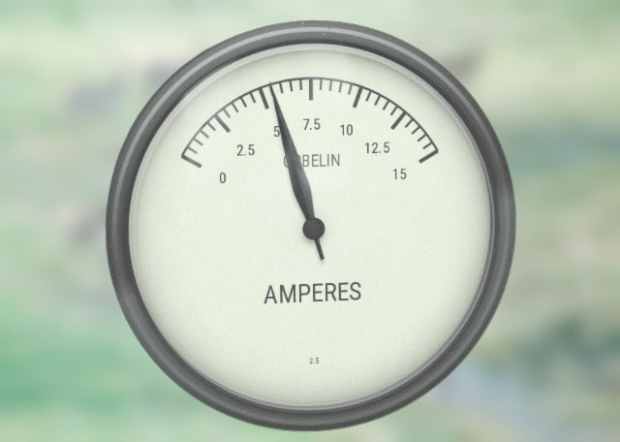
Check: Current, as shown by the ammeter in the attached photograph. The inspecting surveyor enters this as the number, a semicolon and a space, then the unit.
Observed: 5.5; A
